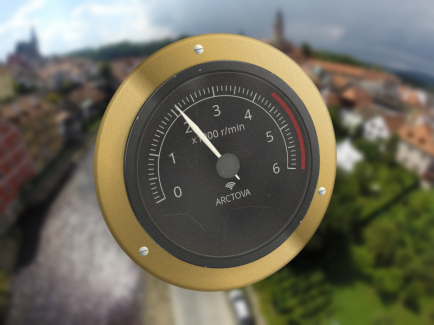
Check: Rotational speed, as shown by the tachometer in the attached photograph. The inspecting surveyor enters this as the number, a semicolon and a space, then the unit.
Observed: 2100; rpm
